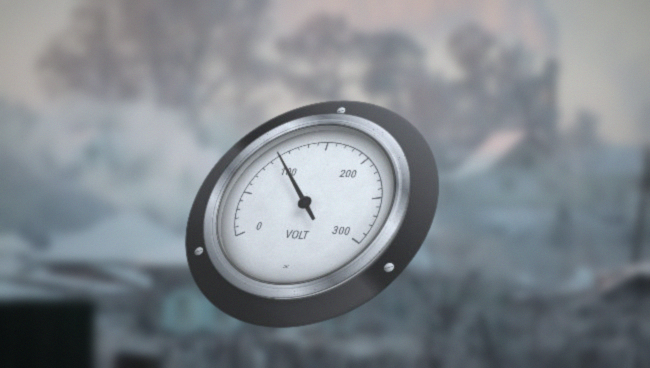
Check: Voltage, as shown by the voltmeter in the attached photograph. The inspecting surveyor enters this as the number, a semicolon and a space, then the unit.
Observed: 100; V
